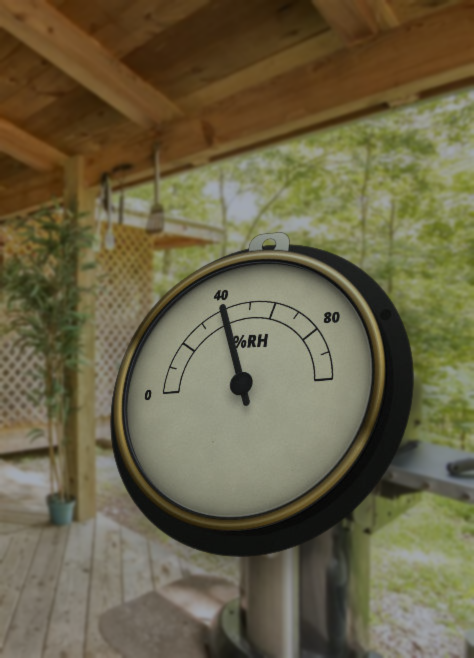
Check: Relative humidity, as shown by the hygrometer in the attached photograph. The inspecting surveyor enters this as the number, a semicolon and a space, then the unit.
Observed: 40; %
